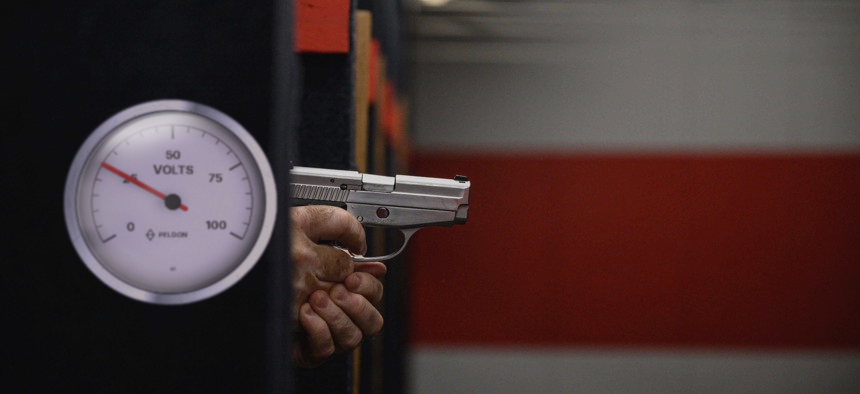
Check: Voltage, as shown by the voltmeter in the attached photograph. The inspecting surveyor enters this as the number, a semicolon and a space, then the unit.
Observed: 25; V
